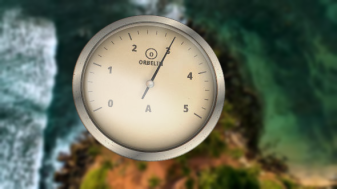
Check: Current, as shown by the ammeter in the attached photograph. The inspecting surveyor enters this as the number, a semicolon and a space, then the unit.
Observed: 3; A
